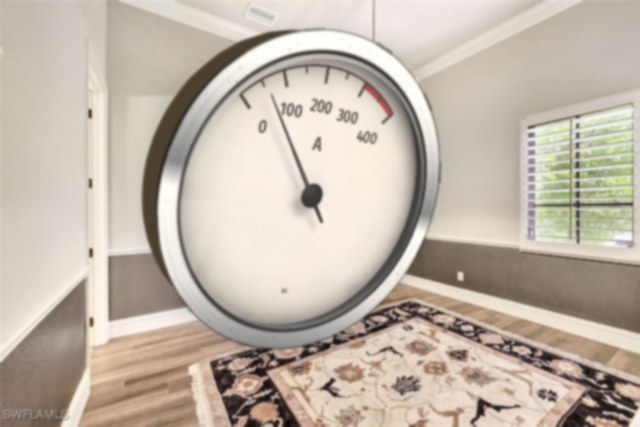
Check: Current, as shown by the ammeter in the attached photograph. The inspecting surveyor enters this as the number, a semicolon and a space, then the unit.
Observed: 50; A
